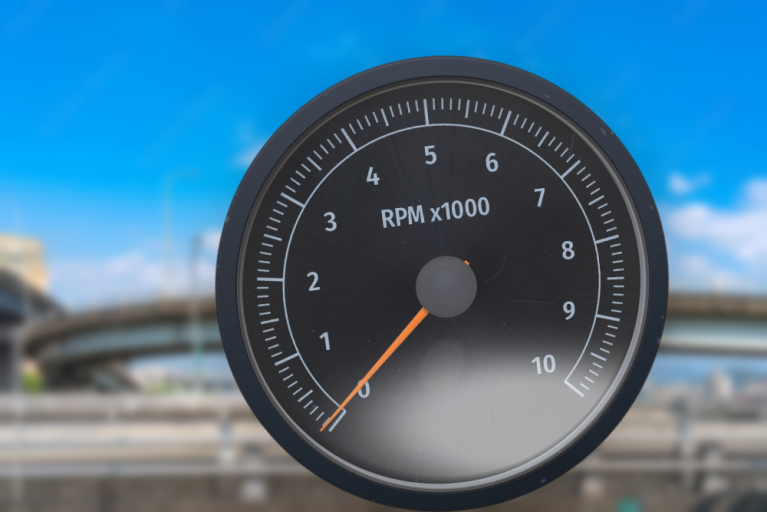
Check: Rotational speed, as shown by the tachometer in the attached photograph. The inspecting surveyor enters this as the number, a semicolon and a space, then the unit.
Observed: 100; rpm
